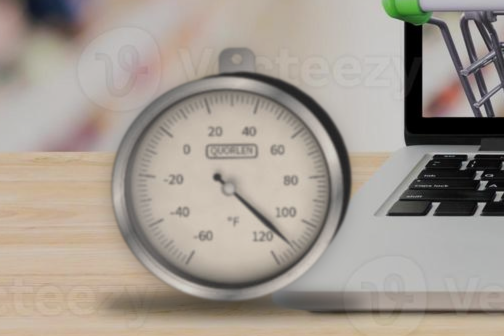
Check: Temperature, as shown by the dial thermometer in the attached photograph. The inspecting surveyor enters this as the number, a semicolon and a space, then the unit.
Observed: 110; °F
